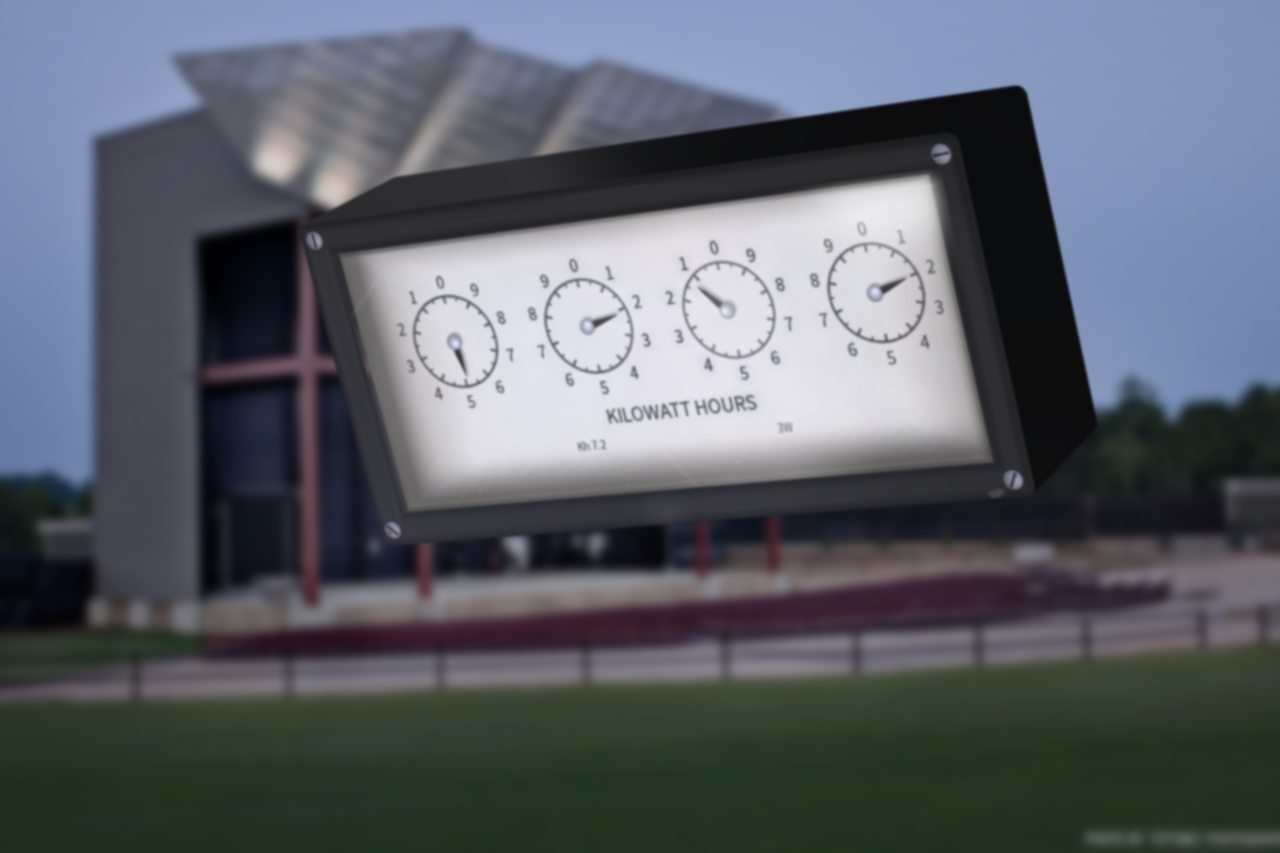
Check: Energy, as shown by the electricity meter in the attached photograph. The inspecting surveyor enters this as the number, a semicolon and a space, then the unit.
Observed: 5212; kWh
